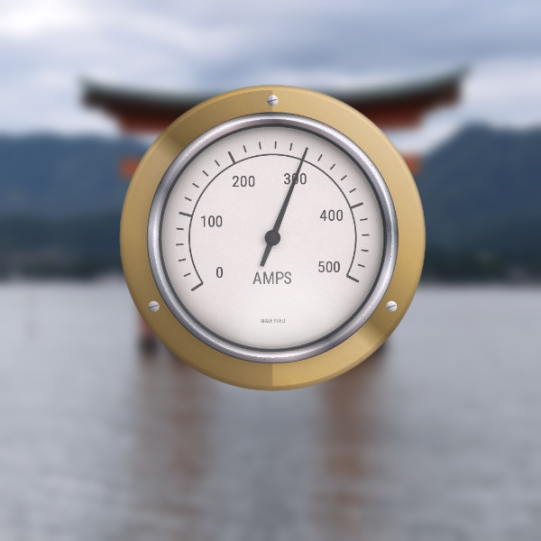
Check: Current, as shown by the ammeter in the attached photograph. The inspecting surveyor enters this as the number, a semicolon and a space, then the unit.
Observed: 300; A
